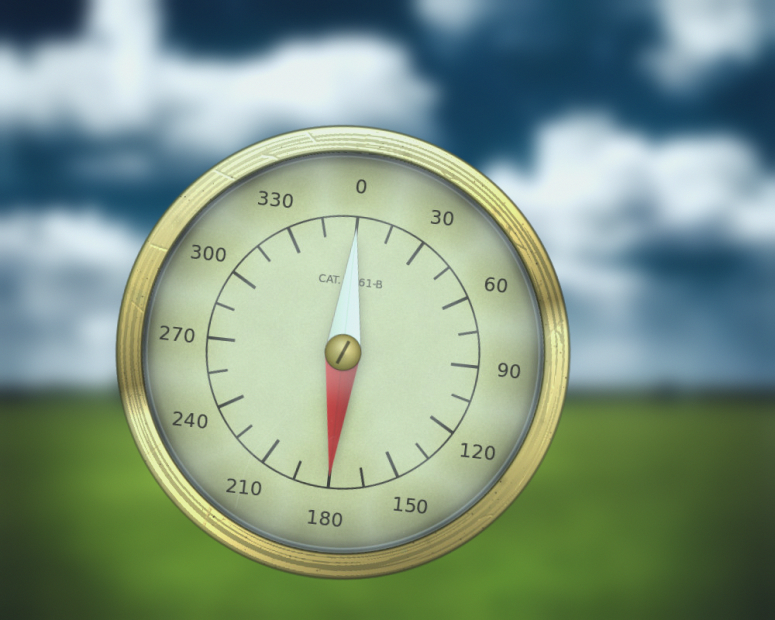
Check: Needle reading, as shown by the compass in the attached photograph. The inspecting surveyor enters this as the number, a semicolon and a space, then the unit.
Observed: 180; °
